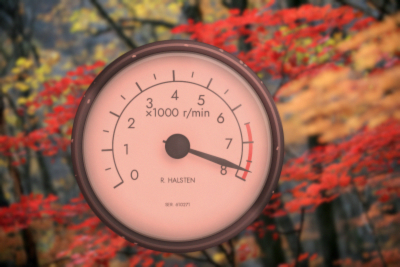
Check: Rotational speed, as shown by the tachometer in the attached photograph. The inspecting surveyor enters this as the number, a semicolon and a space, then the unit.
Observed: 7750; rpm
